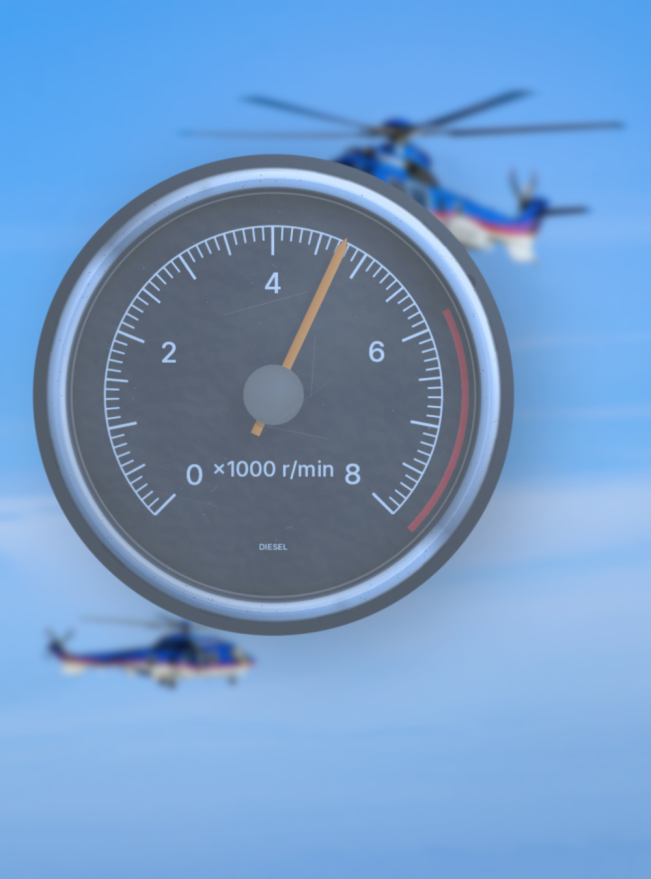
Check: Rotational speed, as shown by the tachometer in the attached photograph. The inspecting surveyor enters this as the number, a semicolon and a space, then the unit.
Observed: 4750; rpm
